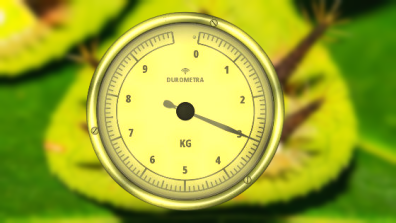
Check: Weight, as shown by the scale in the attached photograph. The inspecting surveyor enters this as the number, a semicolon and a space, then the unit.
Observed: 3; kg
